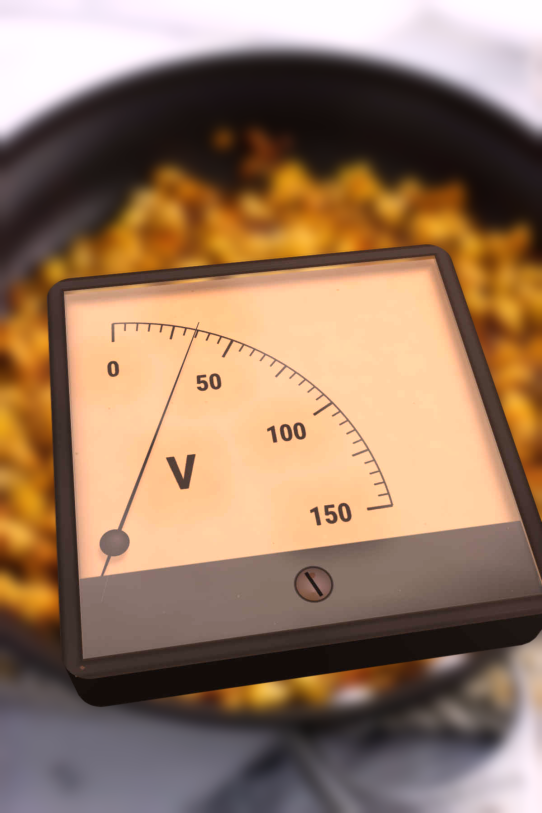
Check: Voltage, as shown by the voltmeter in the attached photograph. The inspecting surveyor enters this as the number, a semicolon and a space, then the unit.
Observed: 35; V
